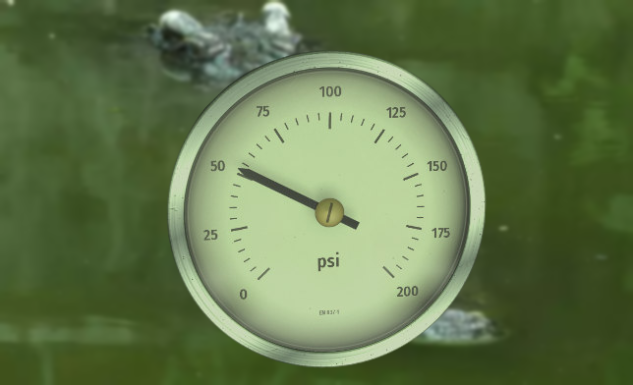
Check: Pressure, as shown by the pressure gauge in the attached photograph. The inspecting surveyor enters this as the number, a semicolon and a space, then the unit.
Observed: 52.5; psi
